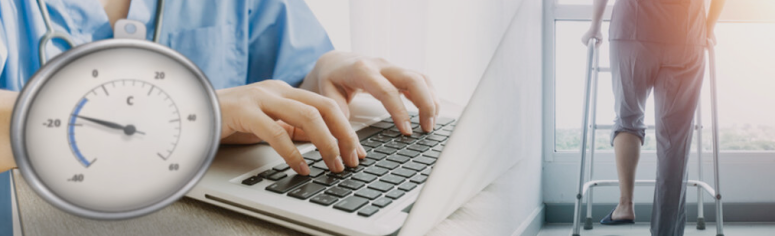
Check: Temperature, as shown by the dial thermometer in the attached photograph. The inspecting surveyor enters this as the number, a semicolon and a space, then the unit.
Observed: -16; °C
